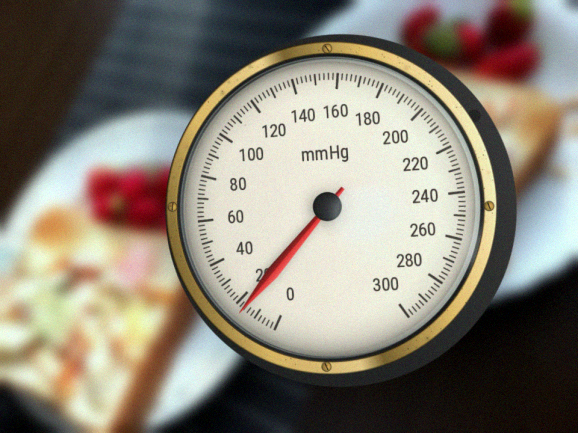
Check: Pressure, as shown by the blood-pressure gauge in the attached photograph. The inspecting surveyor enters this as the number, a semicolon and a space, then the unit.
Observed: 16; mmHg
